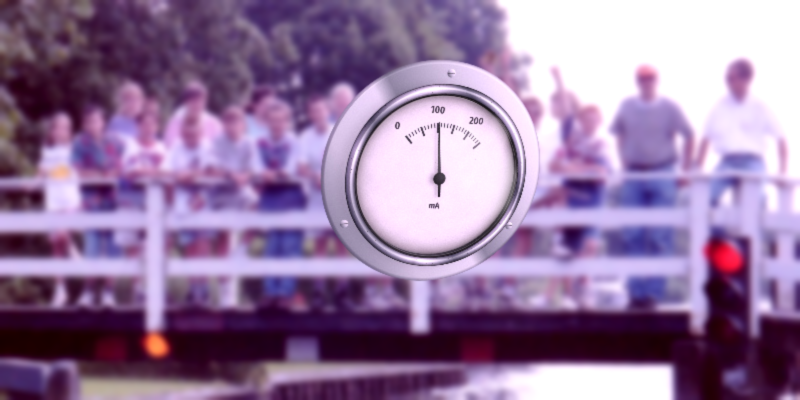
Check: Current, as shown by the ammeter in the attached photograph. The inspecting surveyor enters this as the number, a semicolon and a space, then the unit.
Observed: 100; mA
